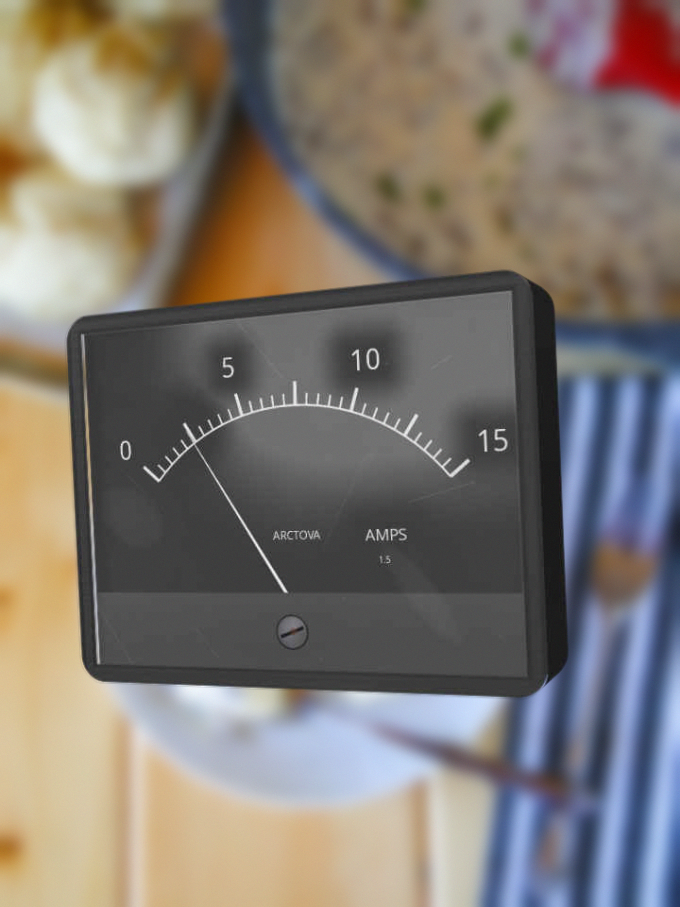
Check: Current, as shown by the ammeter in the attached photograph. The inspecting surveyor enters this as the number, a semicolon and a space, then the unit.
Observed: 2.5; A
